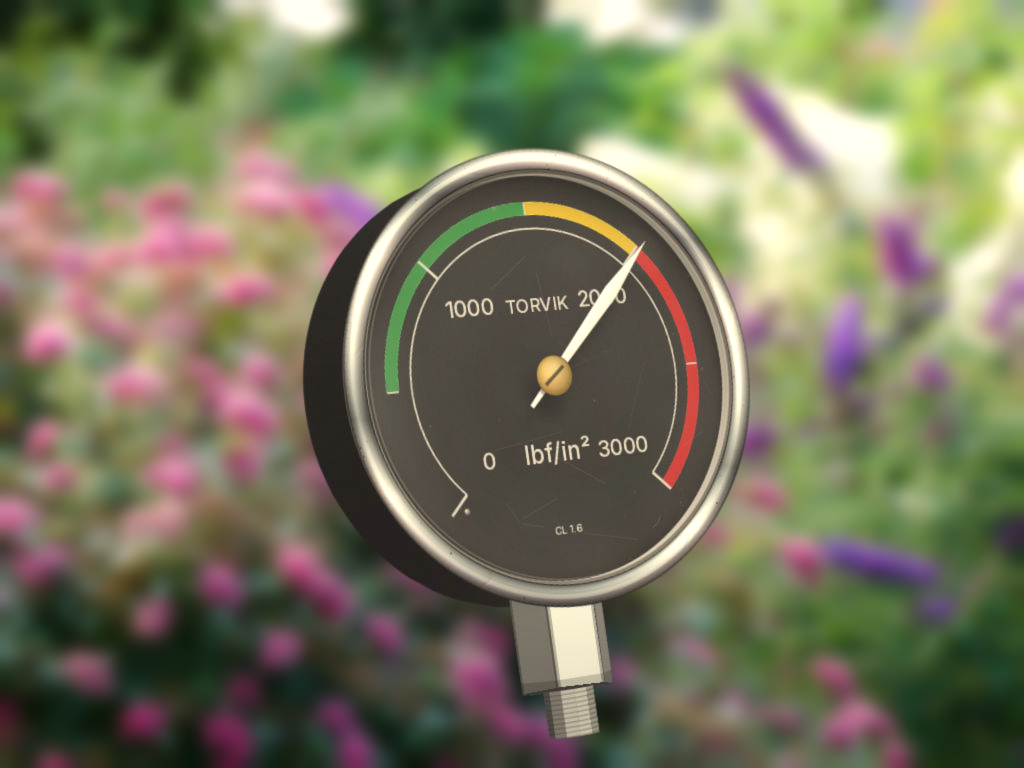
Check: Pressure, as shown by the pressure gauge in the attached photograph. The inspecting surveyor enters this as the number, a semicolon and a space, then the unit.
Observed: 2000; psi
